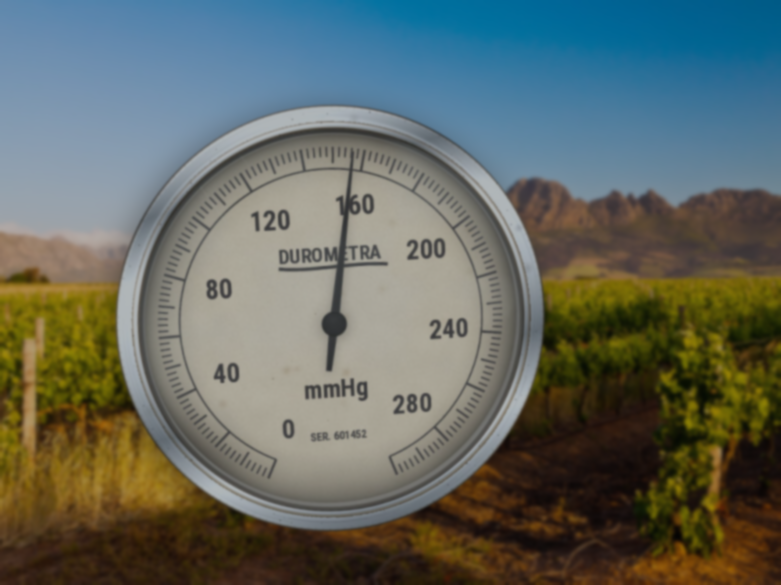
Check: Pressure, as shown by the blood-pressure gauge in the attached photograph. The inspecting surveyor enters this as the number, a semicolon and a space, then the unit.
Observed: 156; mmHg
